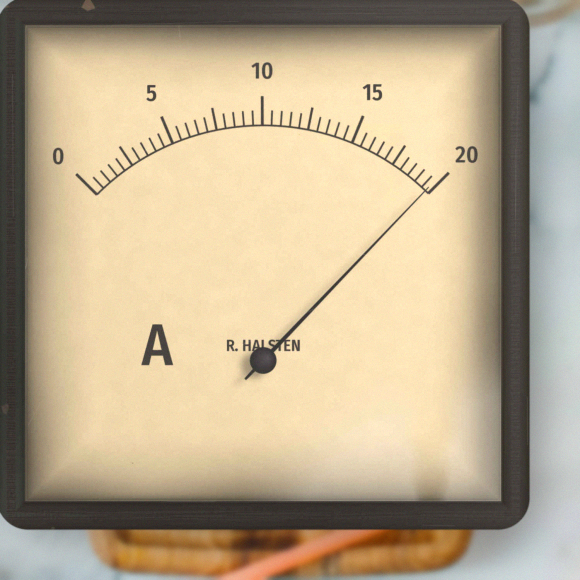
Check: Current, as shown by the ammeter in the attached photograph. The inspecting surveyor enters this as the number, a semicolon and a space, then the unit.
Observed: 19.75; A
